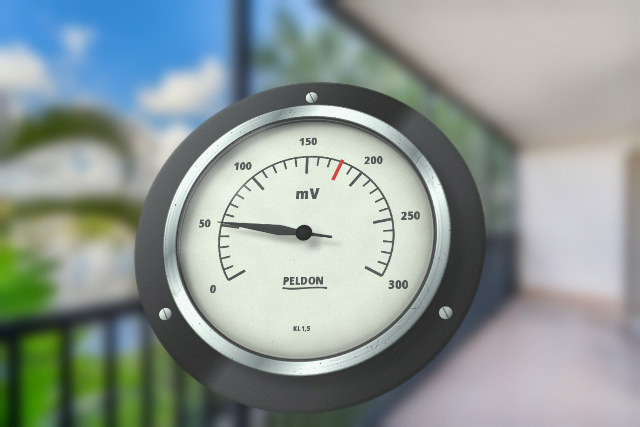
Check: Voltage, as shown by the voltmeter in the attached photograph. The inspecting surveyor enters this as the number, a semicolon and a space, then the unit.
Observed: 50; mV
